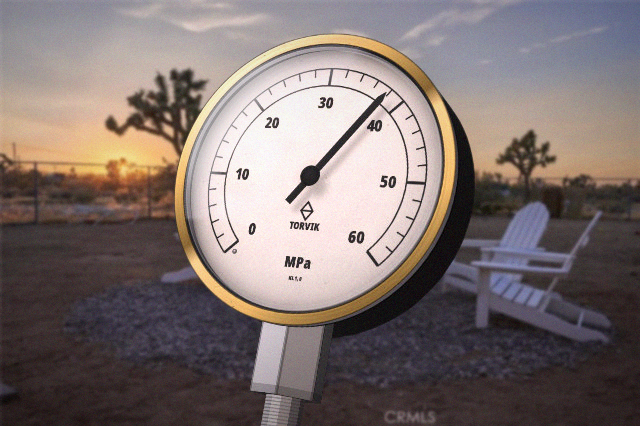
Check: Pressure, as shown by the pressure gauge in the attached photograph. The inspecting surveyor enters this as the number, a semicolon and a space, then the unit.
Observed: 38; MPa
